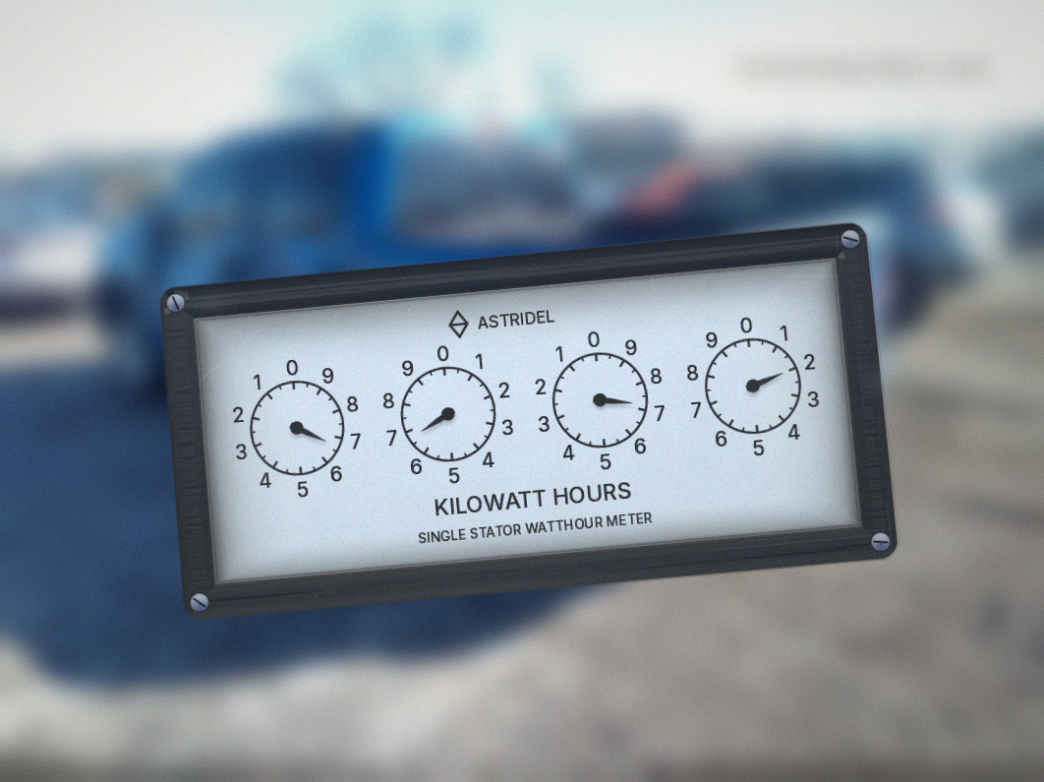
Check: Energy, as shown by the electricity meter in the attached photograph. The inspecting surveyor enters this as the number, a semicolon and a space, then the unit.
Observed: 6672; kWh
